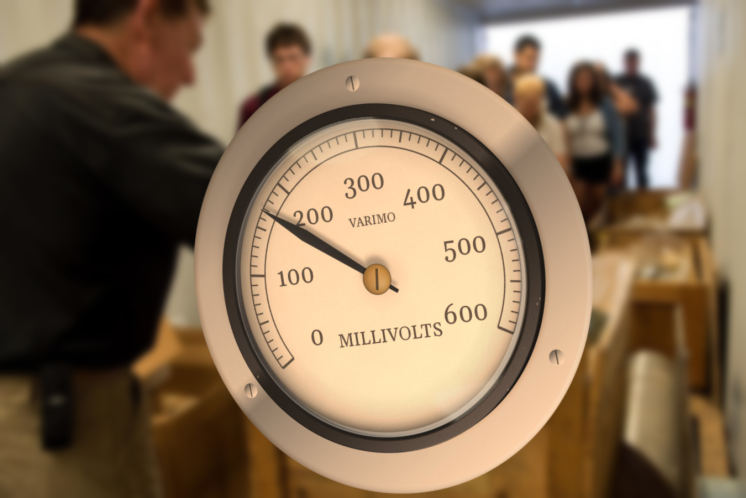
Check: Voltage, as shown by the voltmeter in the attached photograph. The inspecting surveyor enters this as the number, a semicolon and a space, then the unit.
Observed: 170; mV
